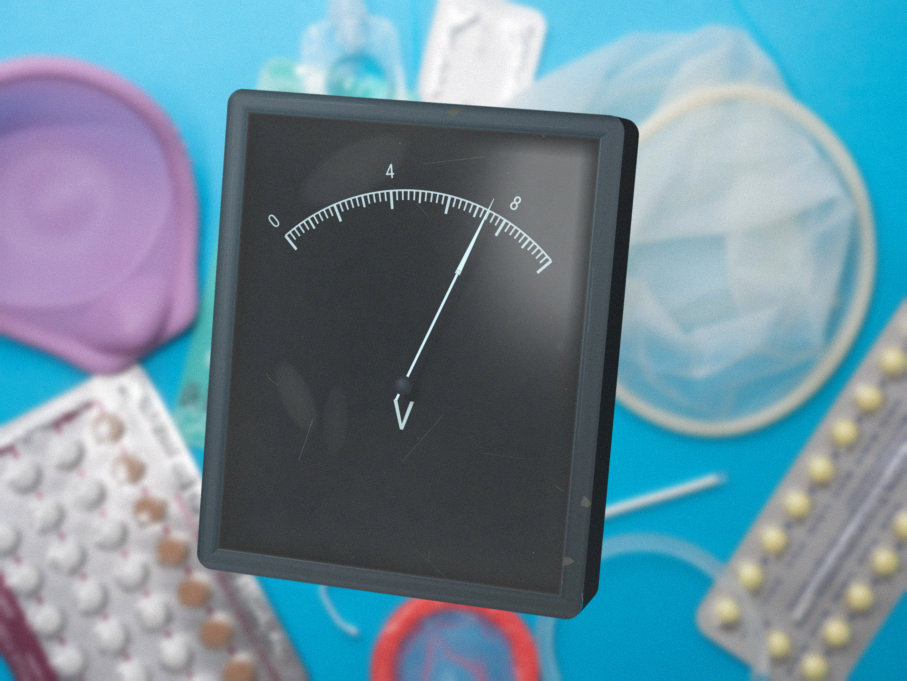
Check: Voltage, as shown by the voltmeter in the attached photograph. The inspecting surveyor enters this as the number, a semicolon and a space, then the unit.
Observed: 7.4; V
